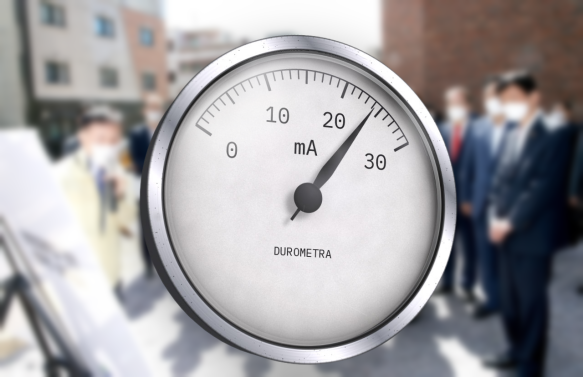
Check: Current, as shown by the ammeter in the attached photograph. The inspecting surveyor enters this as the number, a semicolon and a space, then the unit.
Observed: 24; mA
